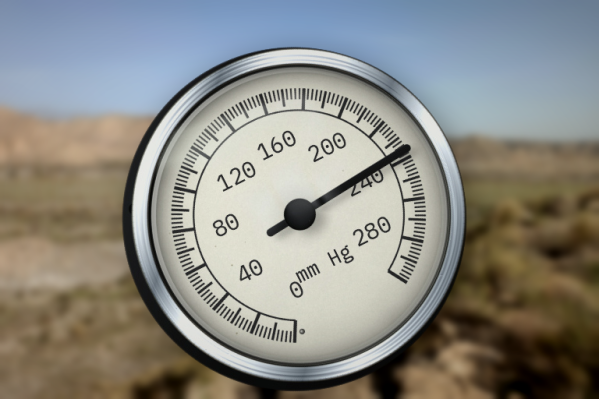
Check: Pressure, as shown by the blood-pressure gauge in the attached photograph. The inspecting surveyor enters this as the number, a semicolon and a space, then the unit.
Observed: 236; mmHg
